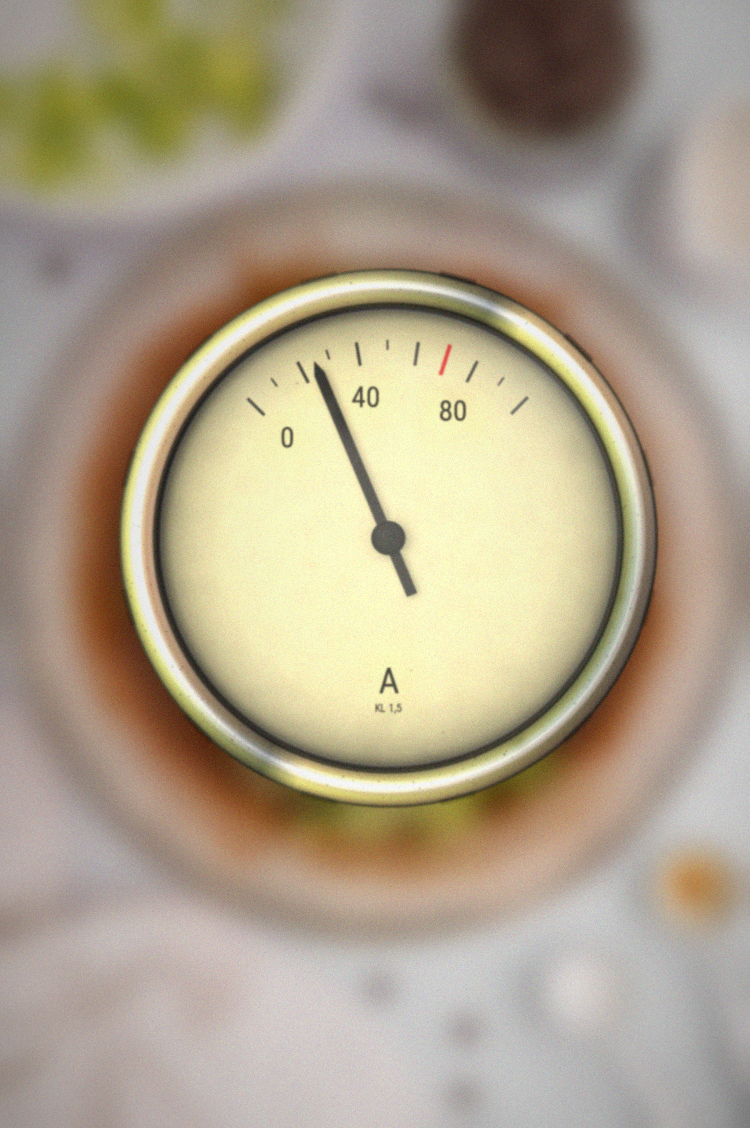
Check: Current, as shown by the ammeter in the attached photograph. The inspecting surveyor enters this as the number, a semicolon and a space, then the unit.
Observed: 25; A
